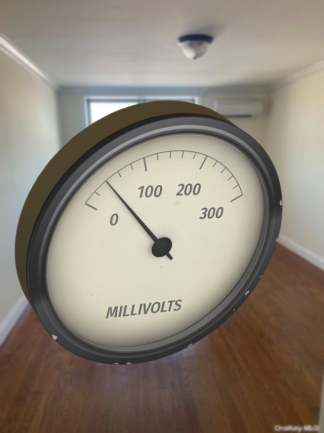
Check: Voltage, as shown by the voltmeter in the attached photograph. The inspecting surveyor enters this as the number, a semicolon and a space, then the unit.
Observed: 40; mV
